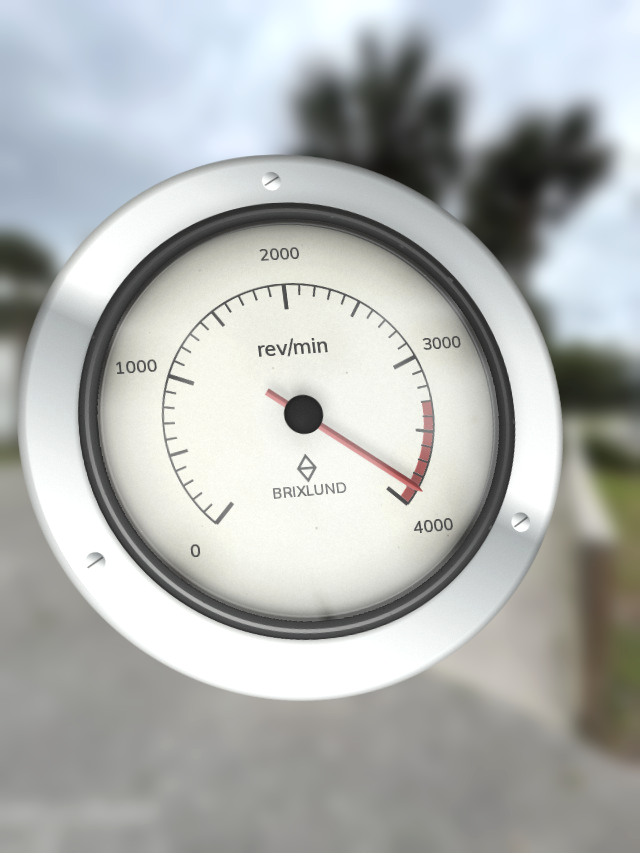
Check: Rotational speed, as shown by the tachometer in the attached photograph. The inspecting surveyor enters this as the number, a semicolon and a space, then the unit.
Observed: 3900; rpm
